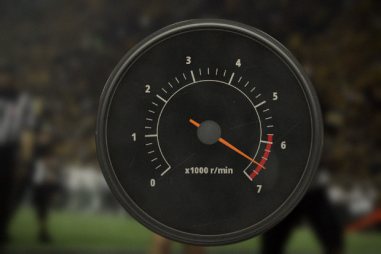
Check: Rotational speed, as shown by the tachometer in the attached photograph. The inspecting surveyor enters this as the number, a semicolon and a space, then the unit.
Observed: 6600; rpm
